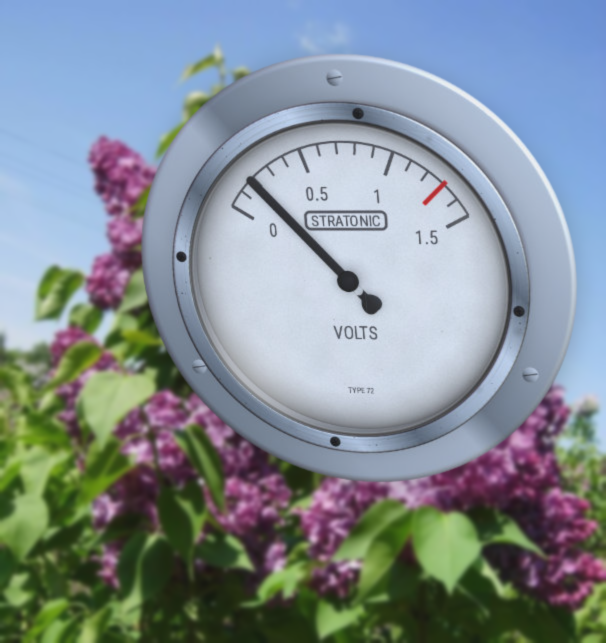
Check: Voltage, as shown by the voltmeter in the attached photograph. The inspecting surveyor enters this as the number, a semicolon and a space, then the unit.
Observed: 0.2; V
